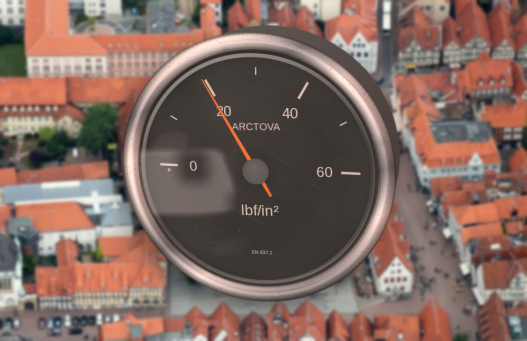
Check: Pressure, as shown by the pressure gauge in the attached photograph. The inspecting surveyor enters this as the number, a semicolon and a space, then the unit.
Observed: 20; psi
